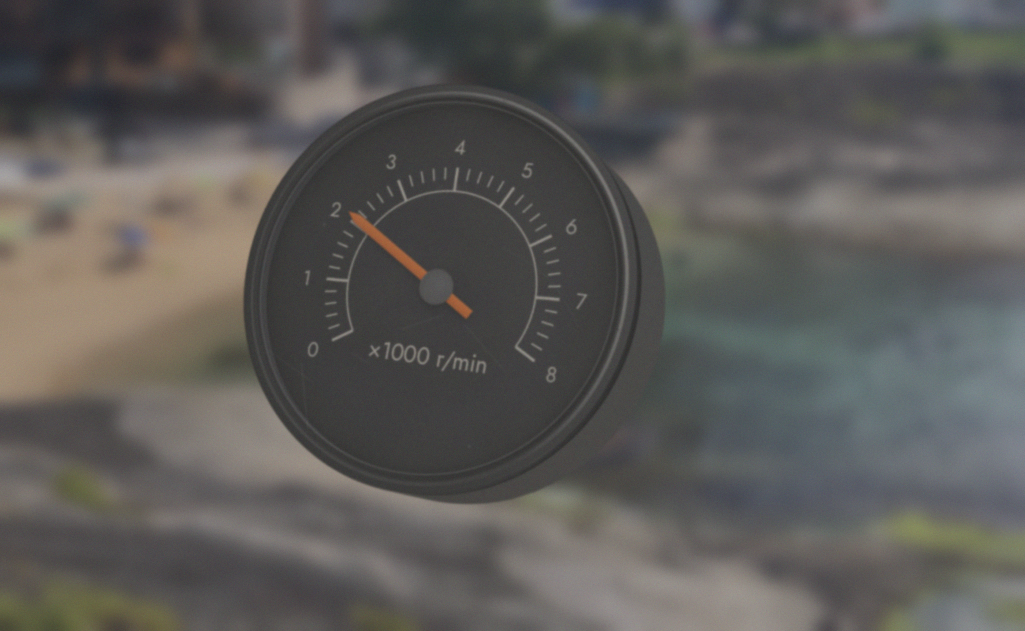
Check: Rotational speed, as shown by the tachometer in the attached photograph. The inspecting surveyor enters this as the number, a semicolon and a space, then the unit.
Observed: 2100; rpm
